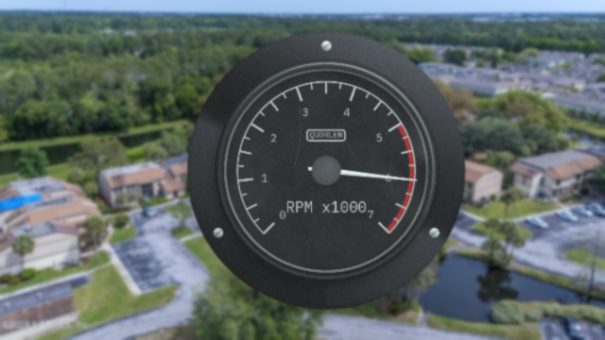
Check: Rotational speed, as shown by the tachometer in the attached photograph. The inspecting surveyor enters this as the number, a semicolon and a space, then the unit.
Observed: 6000; rpm
